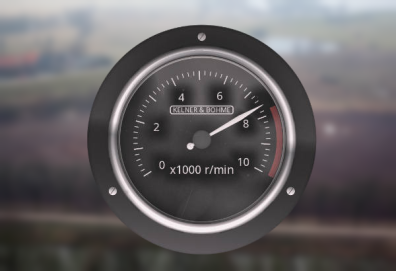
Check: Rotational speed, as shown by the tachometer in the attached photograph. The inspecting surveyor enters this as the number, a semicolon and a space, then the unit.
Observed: 7600; rpm
